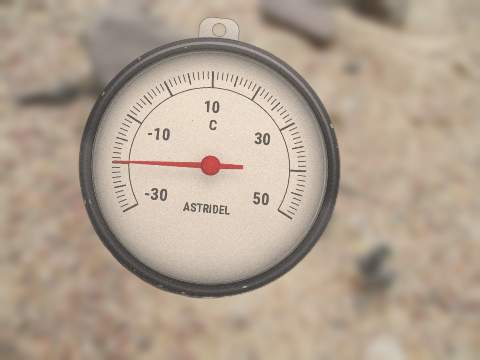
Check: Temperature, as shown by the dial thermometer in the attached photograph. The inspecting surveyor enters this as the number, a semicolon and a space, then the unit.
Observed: -20; °C
